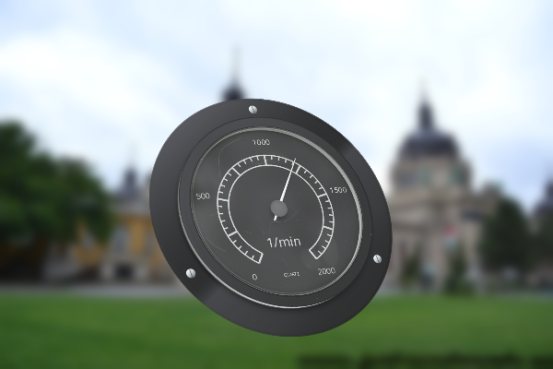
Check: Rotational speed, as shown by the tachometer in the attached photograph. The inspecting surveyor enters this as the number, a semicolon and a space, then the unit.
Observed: 1200; rpm
